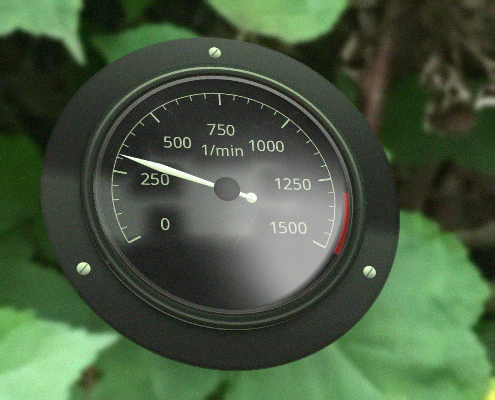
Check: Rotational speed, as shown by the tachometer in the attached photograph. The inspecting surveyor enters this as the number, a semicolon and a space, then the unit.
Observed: 300; rpm
